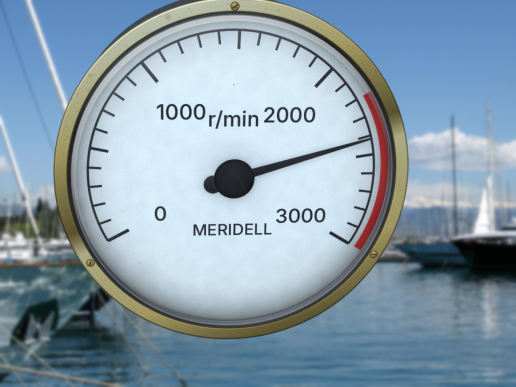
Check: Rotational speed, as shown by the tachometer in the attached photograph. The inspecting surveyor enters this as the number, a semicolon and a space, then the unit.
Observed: 2400; rpm
